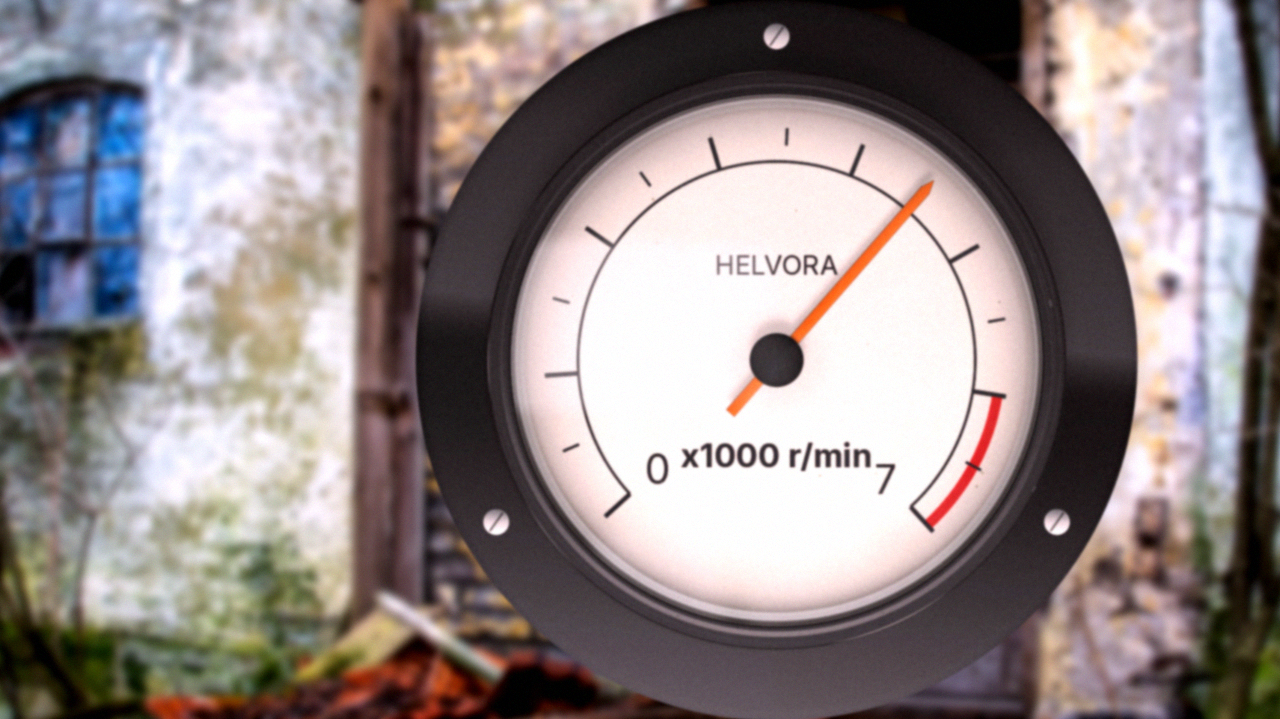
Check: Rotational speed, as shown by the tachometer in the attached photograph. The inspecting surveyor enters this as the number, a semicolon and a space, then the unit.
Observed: 4500; rpm
